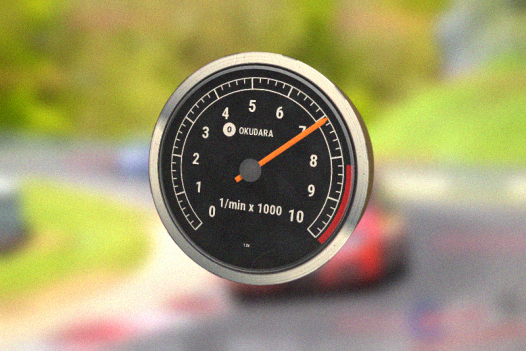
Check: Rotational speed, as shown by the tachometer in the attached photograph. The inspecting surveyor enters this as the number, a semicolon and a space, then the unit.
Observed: 7100; rpm
